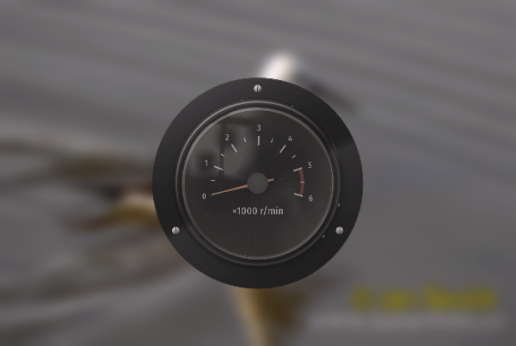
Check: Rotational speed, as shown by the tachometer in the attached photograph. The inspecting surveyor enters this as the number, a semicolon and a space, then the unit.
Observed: 0; rpm
